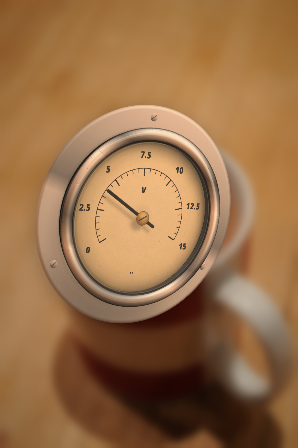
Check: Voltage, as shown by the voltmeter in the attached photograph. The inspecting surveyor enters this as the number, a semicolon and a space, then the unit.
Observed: 4; V
